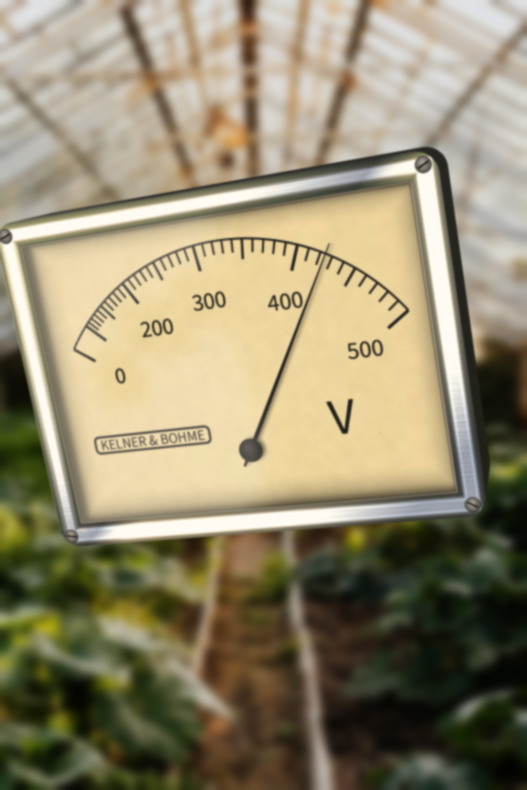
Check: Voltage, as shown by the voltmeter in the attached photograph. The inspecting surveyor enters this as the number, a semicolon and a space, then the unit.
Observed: 425; V
